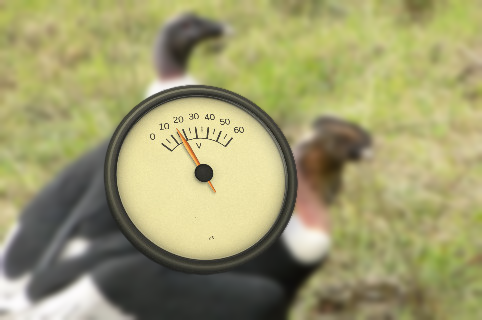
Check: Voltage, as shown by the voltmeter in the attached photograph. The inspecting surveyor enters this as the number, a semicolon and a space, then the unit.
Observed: 15; V
